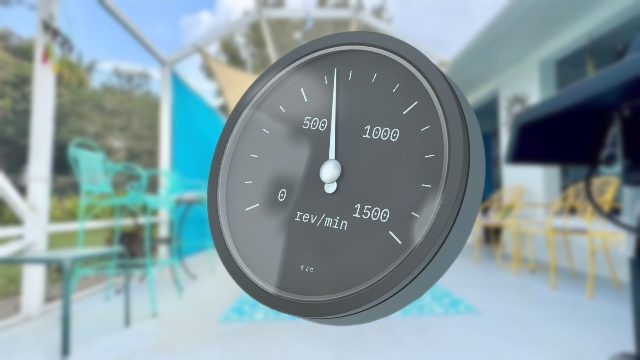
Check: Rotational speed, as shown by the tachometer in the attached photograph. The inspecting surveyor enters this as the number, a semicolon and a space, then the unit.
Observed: 650; rpm
